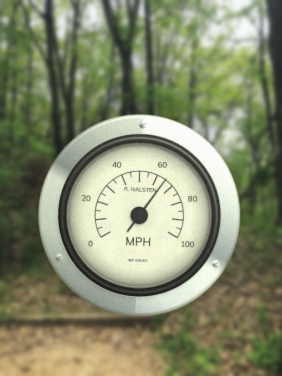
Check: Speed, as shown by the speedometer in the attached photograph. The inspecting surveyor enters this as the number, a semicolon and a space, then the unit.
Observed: 65; mph
